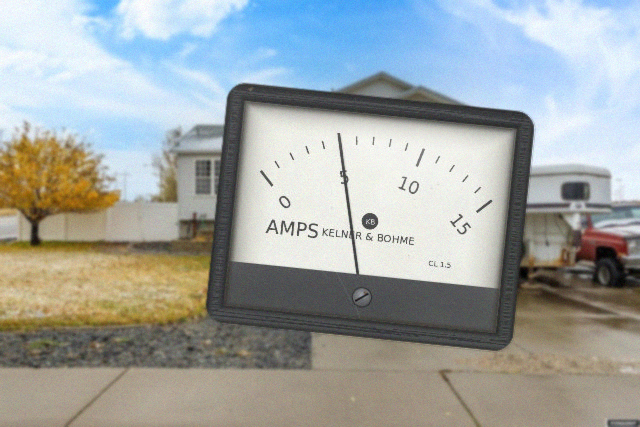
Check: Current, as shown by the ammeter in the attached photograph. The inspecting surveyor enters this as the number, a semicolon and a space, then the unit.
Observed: 5; A
